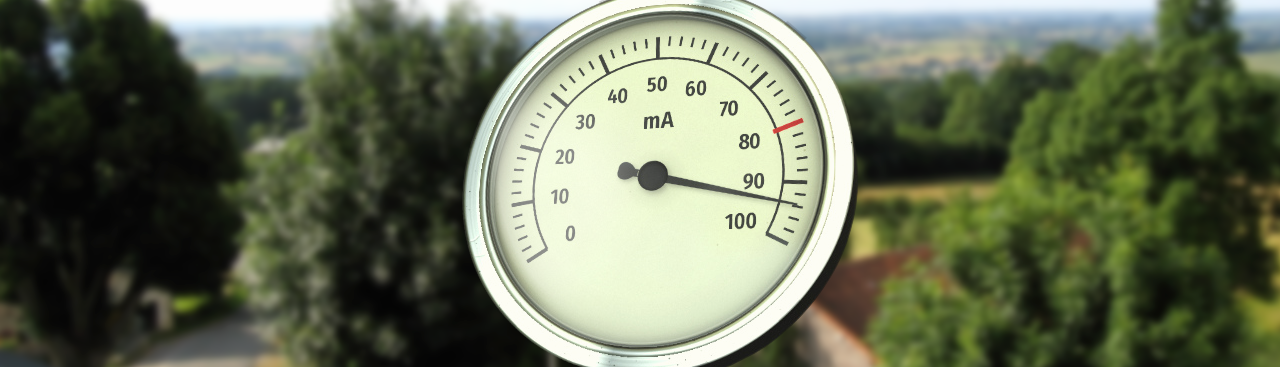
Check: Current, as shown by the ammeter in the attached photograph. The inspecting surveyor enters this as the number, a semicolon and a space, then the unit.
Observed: 94; mA
